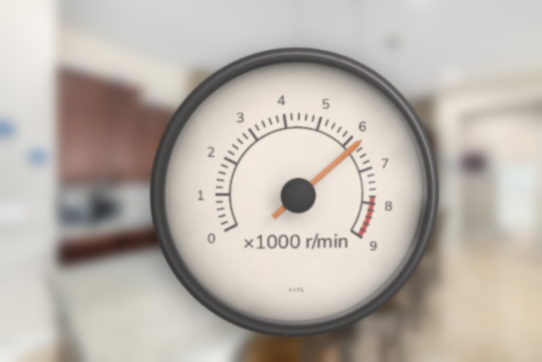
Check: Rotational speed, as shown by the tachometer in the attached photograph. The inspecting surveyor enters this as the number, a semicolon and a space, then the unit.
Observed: 6200; rpm
